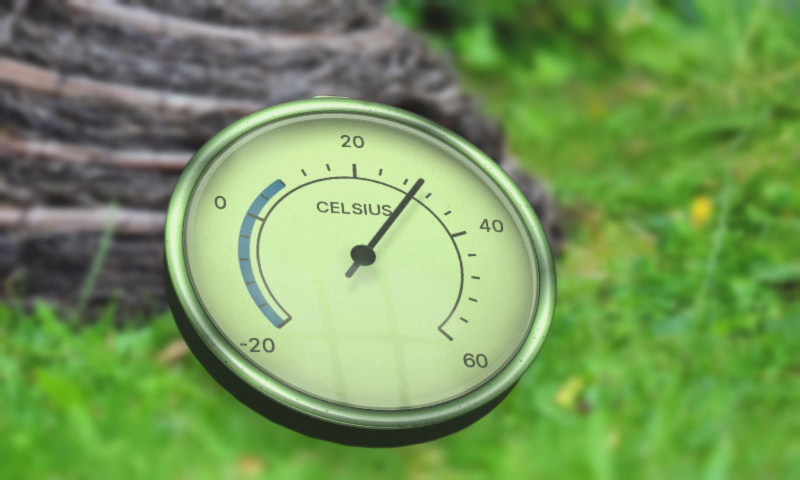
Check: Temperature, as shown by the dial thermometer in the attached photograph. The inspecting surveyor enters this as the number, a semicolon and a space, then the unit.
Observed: 30; °C
